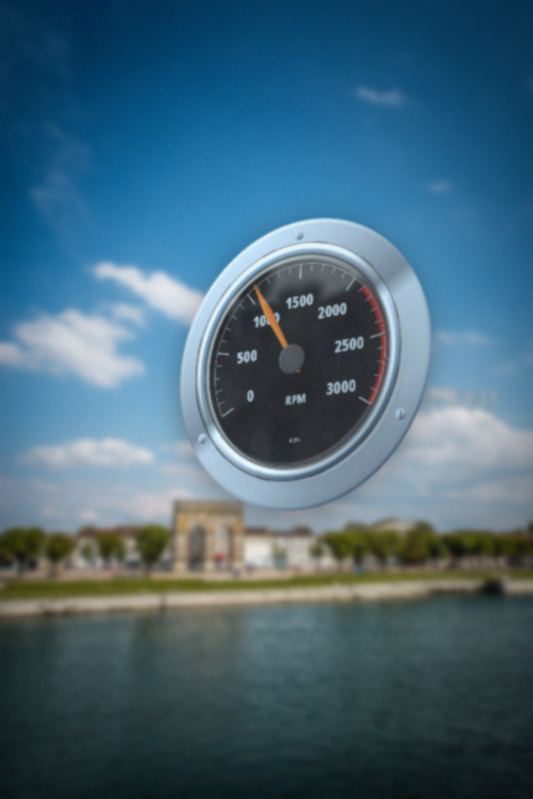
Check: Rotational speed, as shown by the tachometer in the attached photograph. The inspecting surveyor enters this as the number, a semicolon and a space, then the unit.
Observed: 1100; rpm
